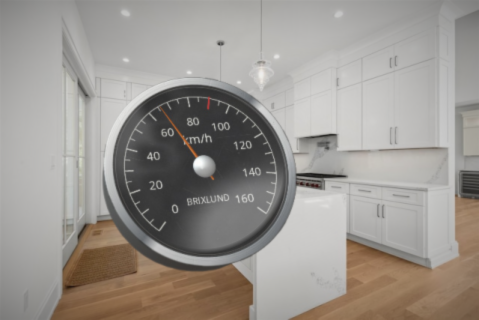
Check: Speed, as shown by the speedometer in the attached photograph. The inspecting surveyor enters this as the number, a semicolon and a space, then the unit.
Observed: 65; km/h
